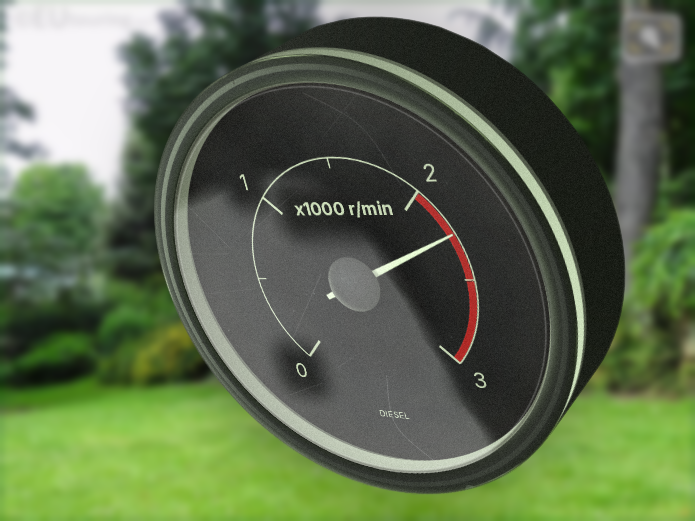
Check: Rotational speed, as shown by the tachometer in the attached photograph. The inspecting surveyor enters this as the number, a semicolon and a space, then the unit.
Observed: 2250; rpm
